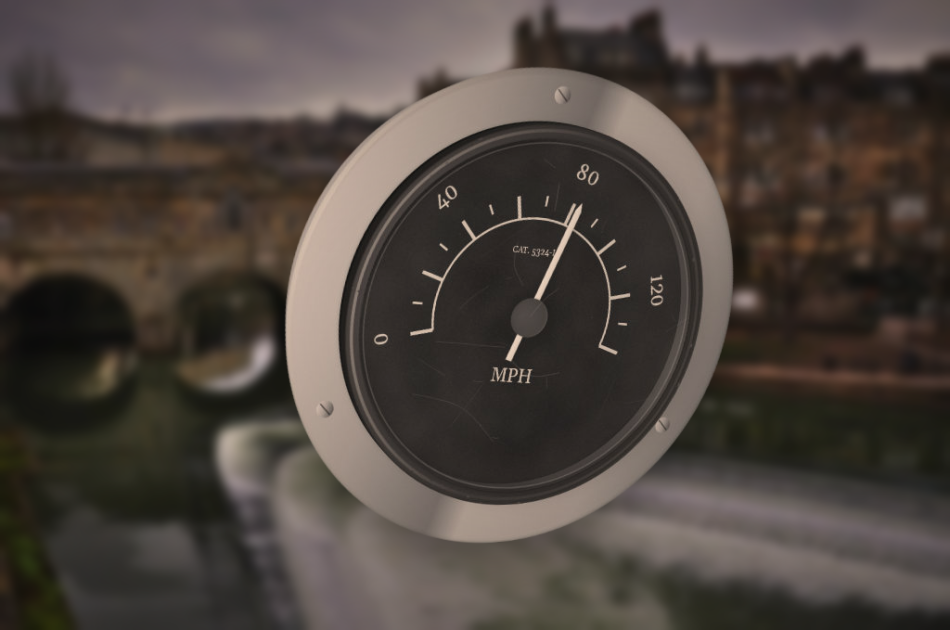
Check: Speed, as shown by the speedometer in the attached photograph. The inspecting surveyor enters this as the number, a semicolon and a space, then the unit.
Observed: 80; mph
